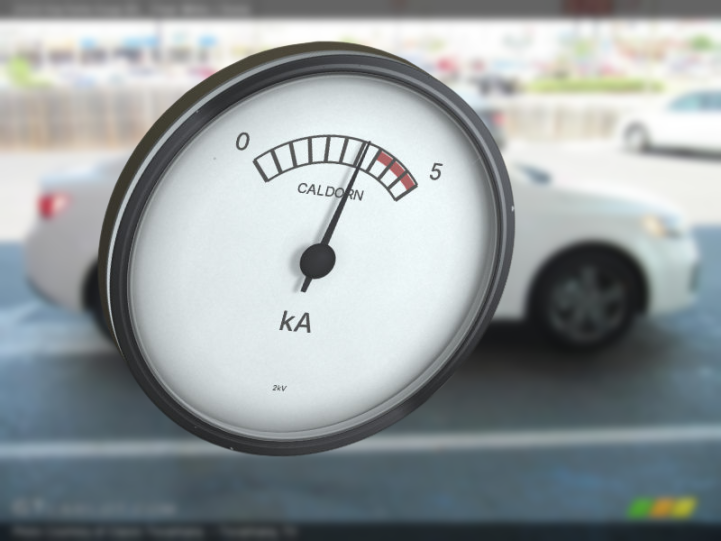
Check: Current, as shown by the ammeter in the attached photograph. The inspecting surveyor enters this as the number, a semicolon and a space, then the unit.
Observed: 3; kA
